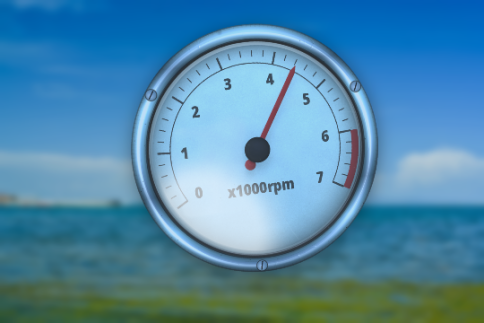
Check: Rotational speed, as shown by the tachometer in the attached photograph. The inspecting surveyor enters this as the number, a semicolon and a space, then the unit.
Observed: 4400; rpm
